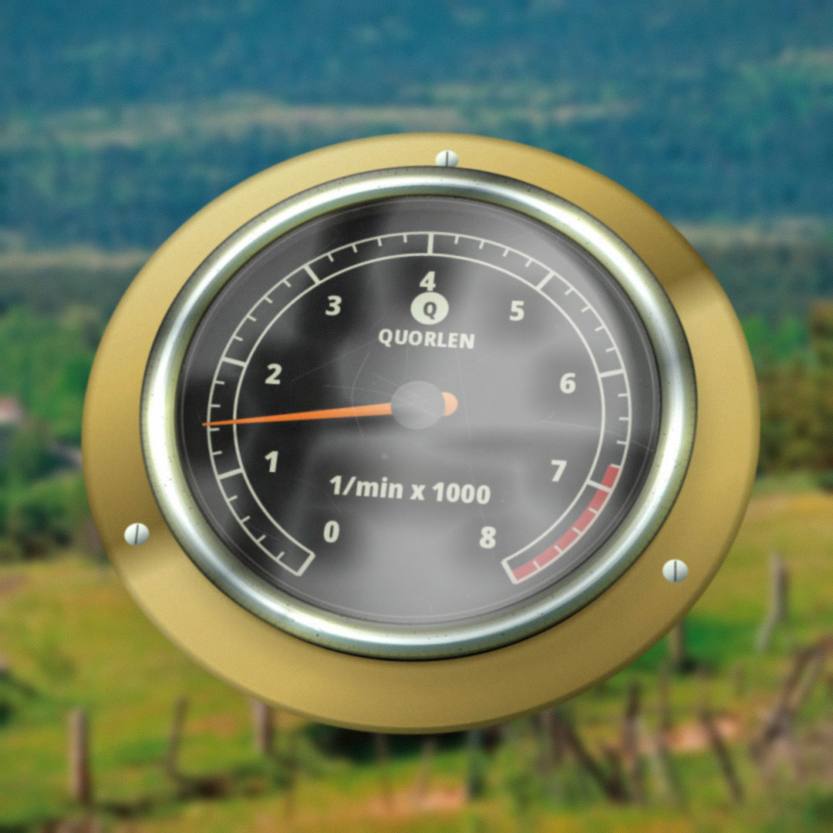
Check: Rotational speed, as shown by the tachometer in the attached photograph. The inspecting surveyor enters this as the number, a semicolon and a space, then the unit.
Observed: 1400; rpm
